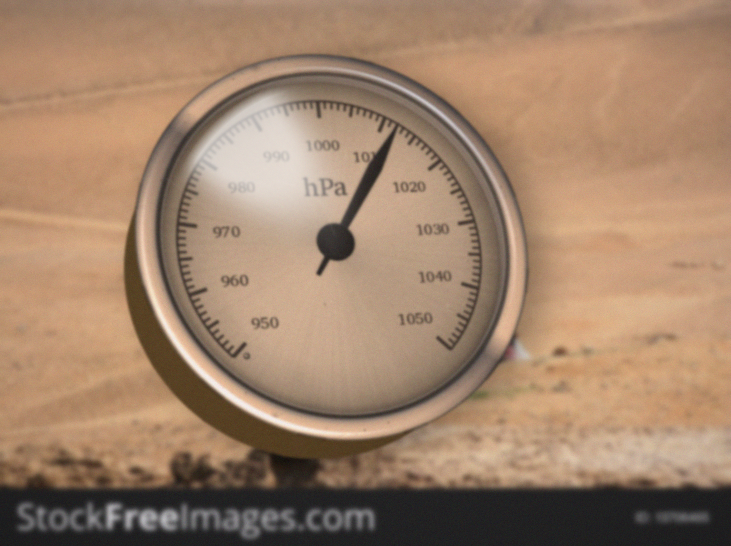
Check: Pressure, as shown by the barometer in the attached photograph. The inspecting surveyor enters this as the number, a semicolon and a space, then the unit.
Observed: 1012; hPa
